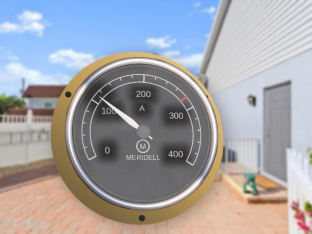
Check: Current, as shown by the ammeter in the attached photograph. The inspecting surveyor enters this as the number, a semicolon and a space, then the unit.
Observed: 110; A
